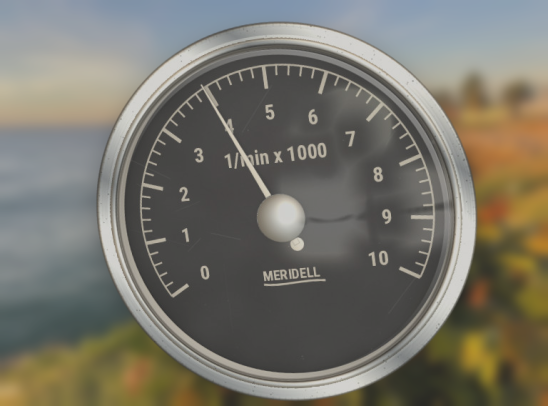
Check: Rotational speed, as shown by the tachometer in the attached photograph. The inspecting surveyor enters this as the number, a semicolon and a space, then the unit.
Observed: 4000; rpm
